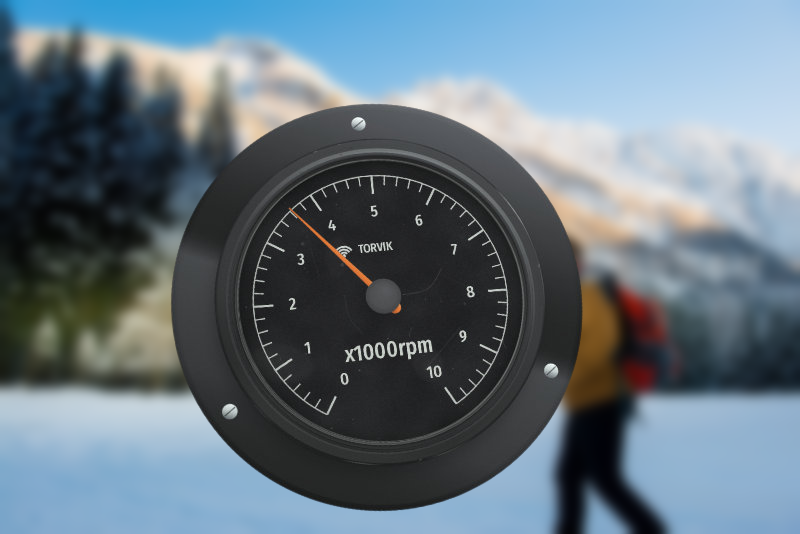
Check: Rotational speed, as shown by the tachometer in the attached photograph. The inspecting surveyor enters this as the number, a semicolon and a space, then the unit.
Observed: 3600; rpm
